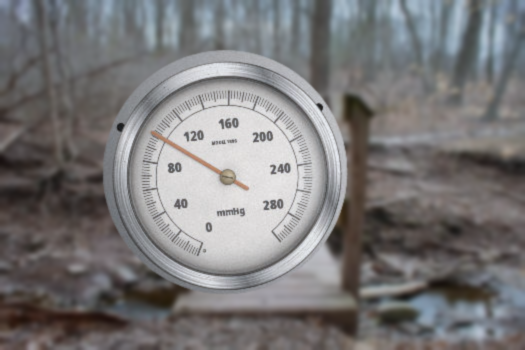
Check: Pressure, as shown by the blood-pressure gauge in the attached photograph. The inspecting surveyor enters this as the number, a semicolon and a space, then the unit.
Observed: 100; mmHg
